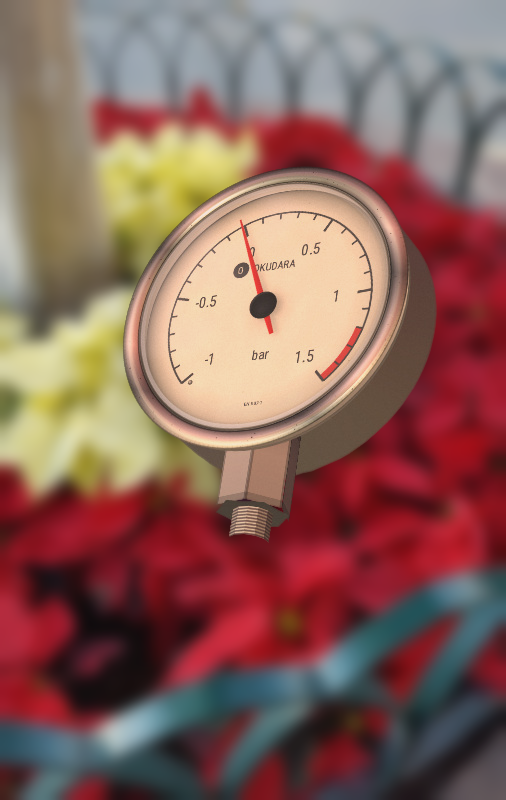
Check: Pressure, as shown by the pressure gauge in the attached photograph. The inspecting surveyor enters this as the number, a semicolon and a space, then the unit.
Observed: 0; bar
